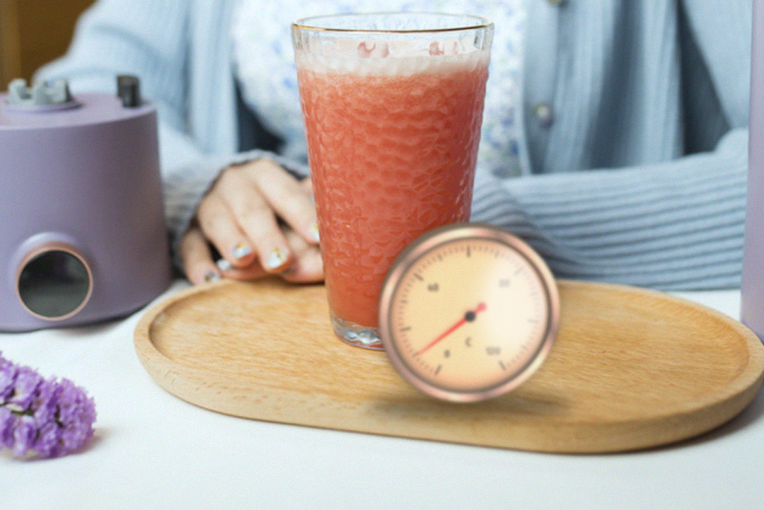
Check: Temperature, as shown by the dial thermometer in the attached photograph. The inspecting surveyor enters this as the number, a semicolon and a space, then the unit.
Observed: 10; °C
